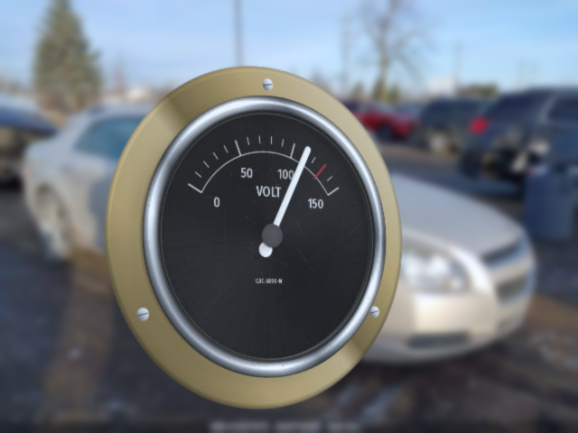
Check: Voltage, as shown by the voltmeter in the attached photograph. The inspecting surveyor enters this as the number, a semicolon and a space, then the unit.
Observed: 110; V
